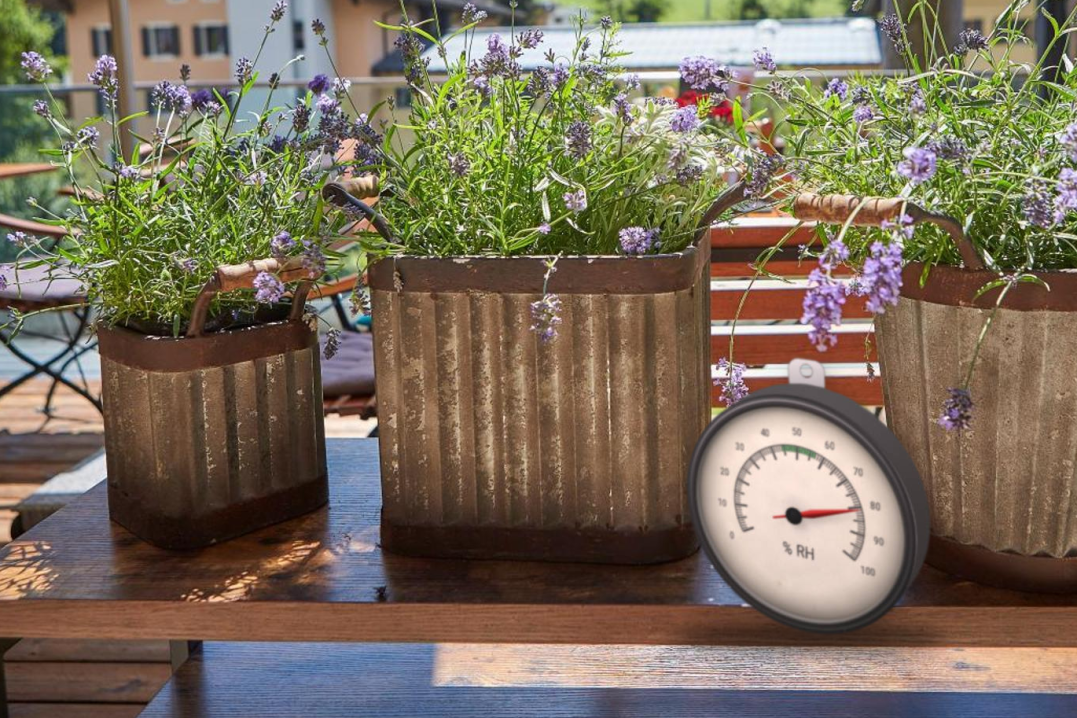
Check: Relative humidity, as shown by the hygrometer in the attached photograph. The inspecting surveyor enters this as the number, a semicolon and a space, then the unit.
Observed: 80; %
